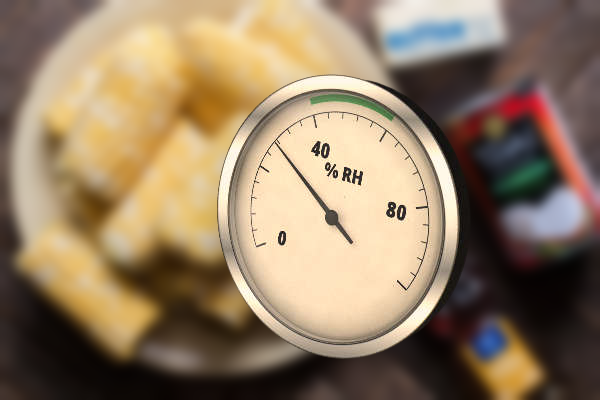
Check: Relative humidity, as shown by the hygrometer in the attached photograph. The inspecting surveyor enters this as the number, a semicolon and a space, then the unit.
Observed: 28; %
